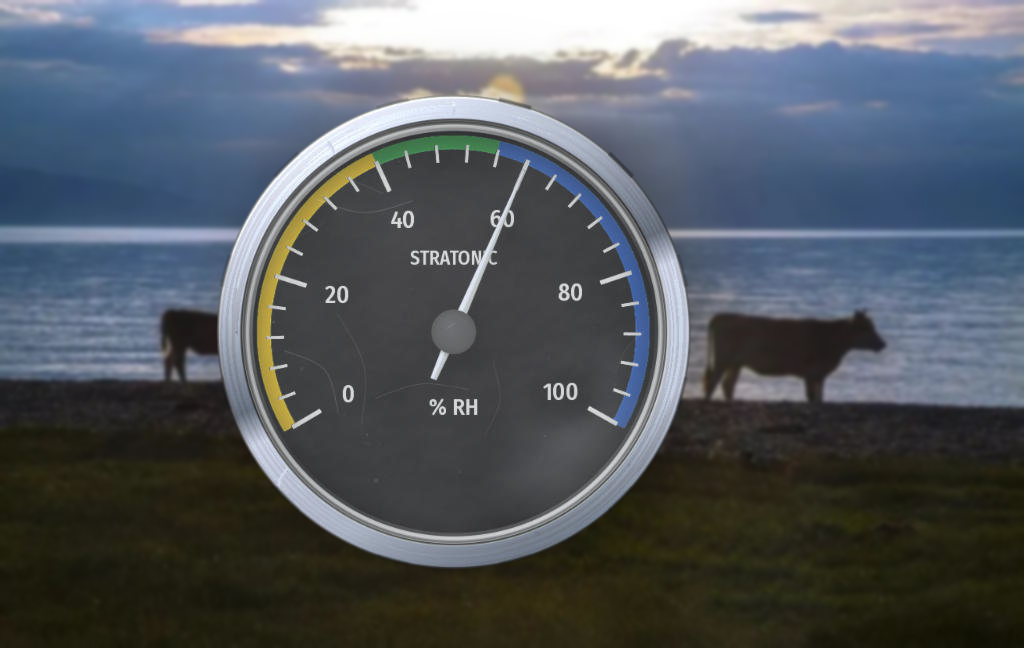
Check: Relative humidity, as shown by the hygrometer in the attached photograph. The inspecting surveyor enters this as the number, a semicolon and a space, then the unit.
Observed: 60; %
